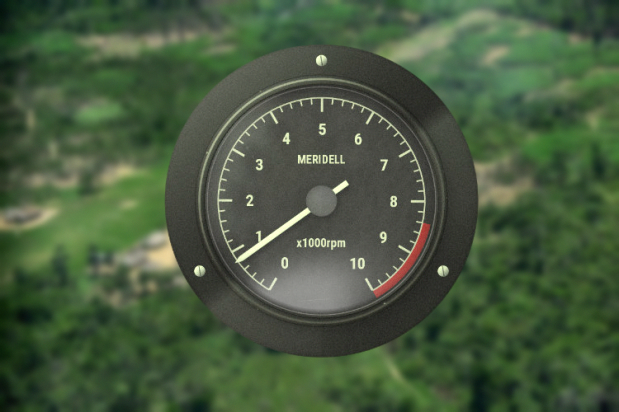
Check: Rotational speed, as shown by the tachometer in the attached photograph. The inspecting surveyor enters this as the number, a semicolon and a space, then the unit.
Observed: 800; rpm
